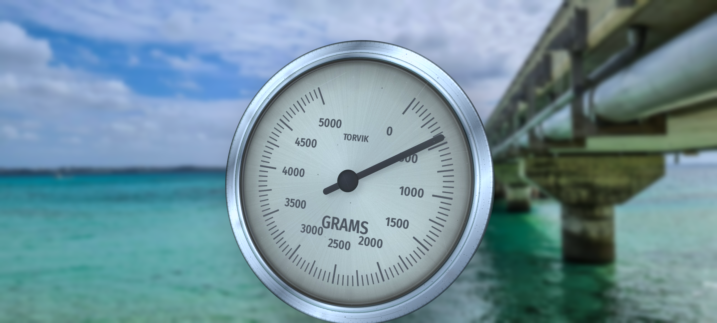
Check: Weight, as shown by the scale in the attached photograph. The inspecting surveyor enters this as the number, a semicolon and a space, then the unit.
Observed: 450; g
